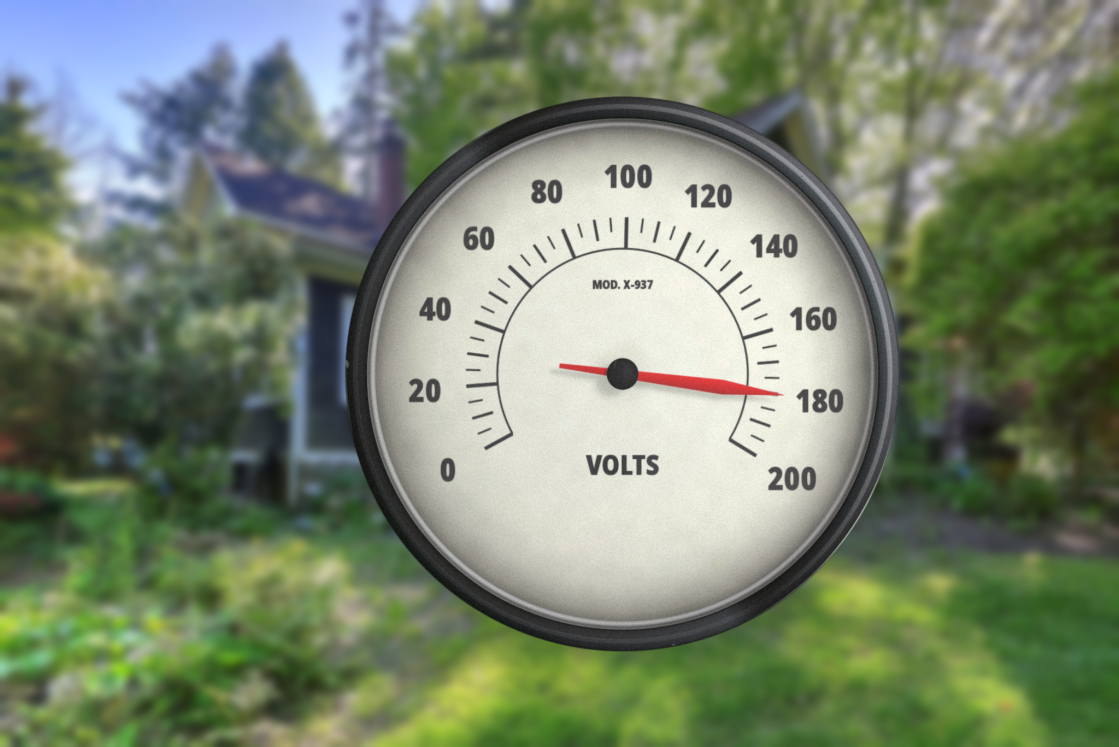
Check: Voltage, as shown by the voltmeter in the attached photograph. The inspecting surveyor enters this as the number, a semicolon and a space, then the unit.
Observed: 180; V
